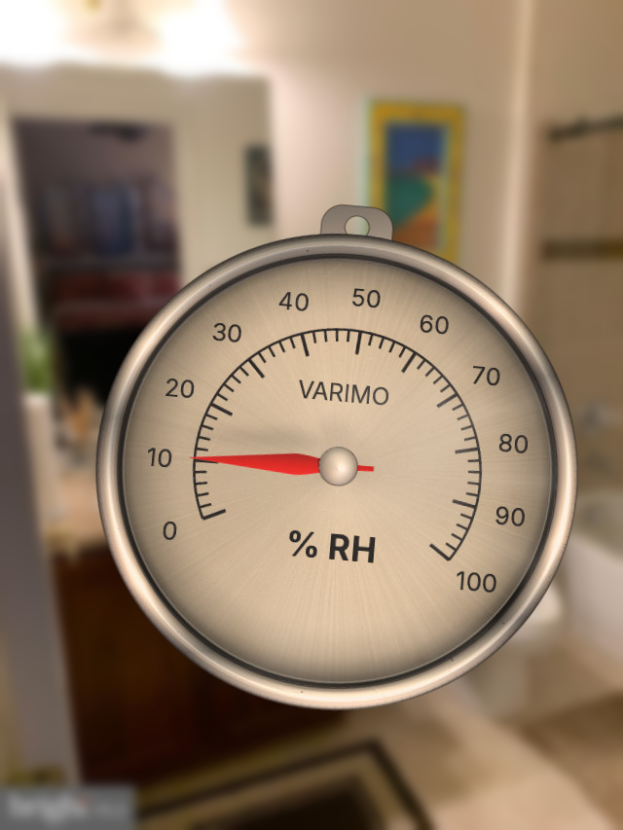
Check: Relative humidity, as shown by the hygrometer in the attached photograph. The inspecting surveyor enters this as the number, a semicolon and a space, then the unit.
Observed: 10; %
